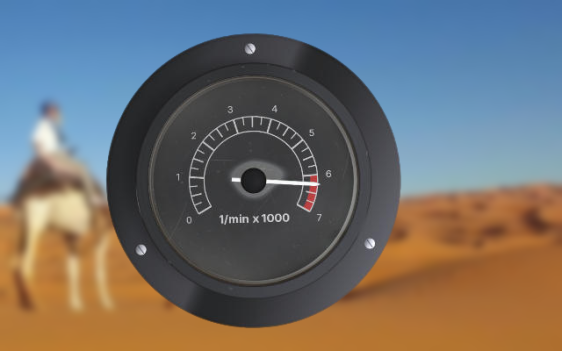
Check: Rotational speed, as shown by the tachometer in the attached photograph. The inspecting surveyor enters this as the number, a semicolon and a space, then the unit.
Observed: 6250; rpm
